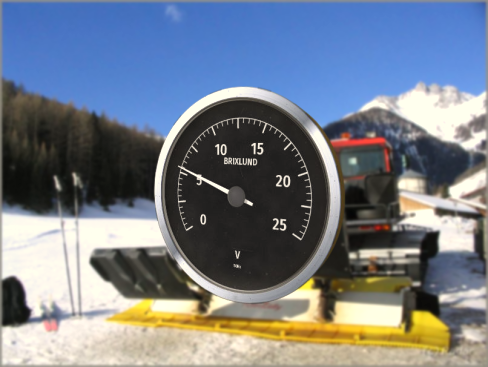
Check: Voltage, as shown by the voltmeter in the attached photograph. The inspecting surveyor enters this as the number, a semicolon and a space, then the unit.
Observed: 5.5; V
